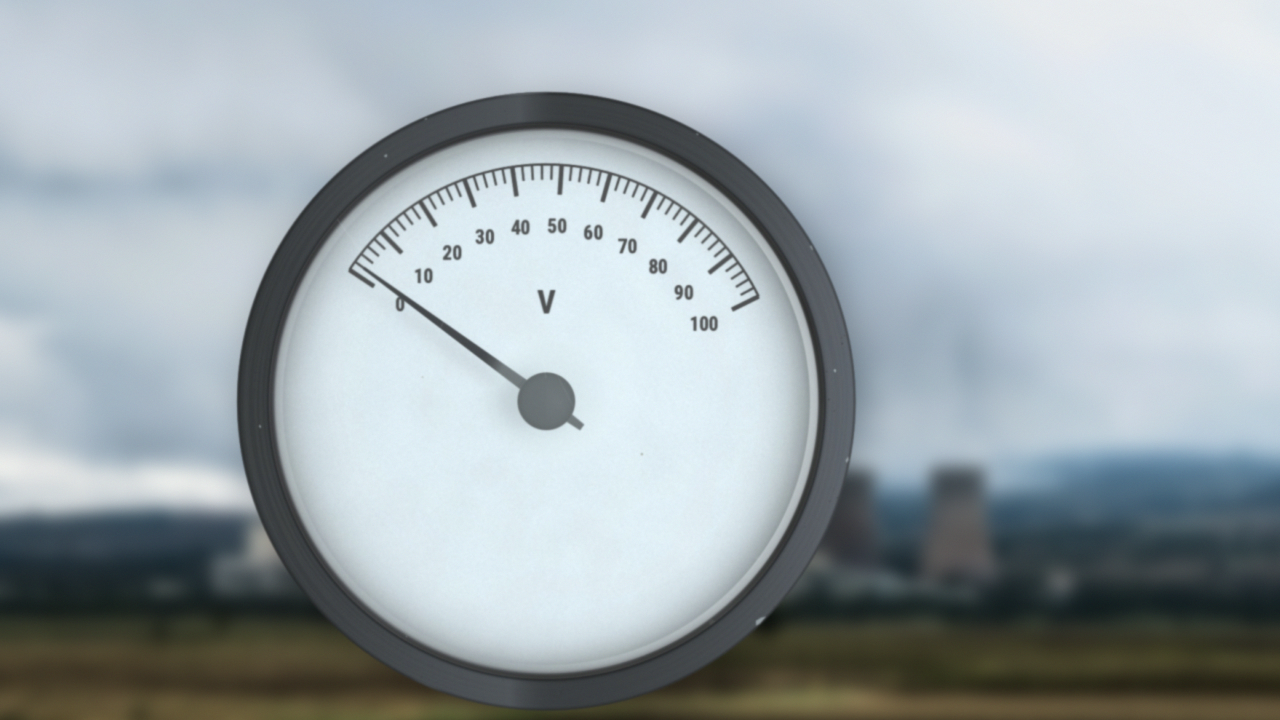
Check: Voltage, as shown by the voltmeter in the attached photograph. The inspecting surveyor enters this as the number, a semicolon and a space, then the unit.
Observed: 2; V
